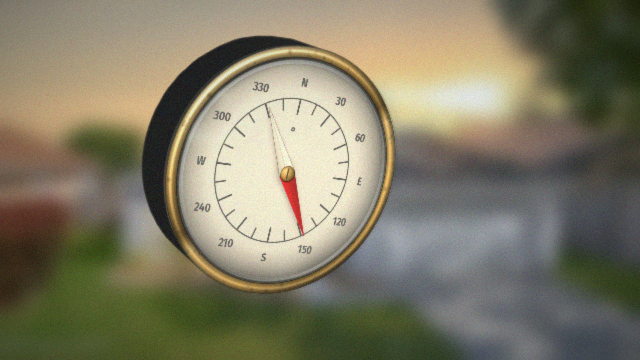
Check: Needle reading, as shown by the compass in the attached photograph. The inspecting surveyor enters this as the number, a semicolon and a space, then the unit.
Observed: 150; °
